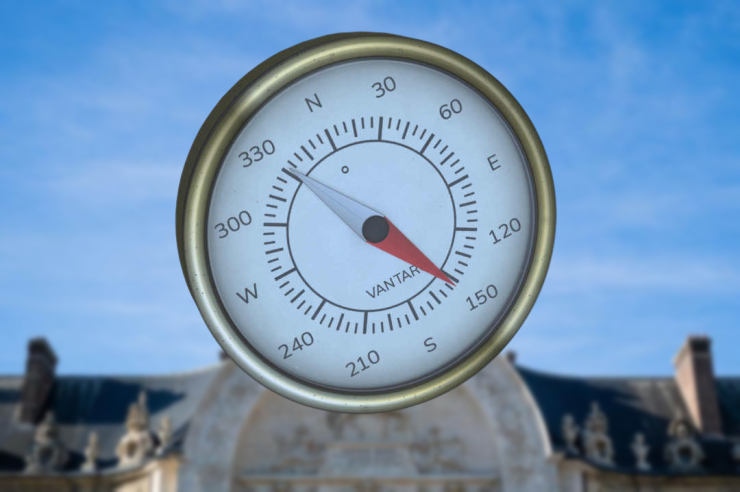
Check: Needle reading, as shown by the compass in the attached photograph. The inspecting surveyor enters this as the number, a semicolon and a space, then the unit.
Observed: 152.5; °
